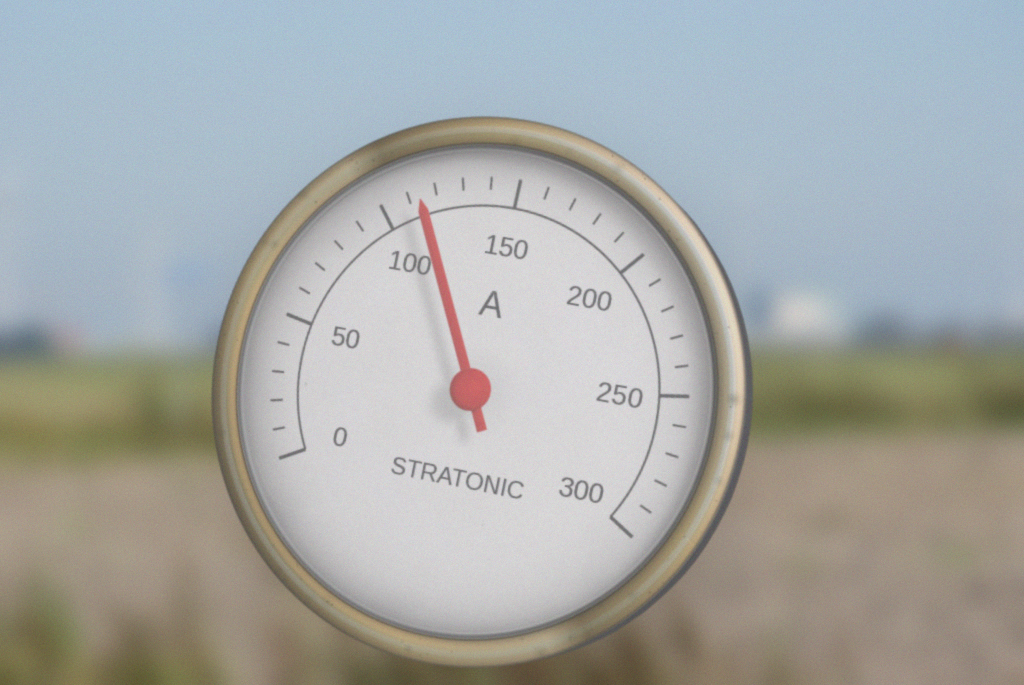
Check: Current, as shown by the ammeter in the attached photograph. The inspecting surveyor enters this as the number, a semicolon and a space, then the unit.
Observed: 115; A
